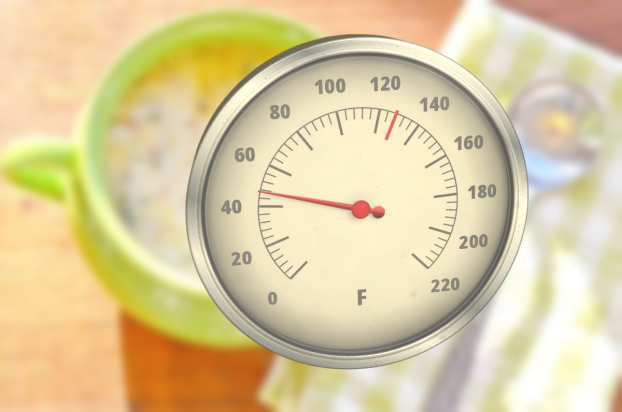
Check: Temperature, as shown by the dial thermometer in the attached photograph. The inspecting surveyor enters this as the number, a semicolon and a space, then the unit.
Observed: 48; °F
